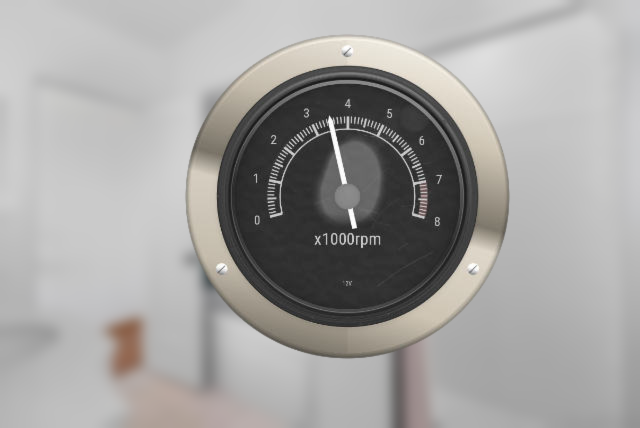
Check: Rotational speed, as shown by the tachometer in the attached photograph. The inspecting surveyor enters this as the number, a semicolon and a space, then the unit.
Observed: 3500; rpm
